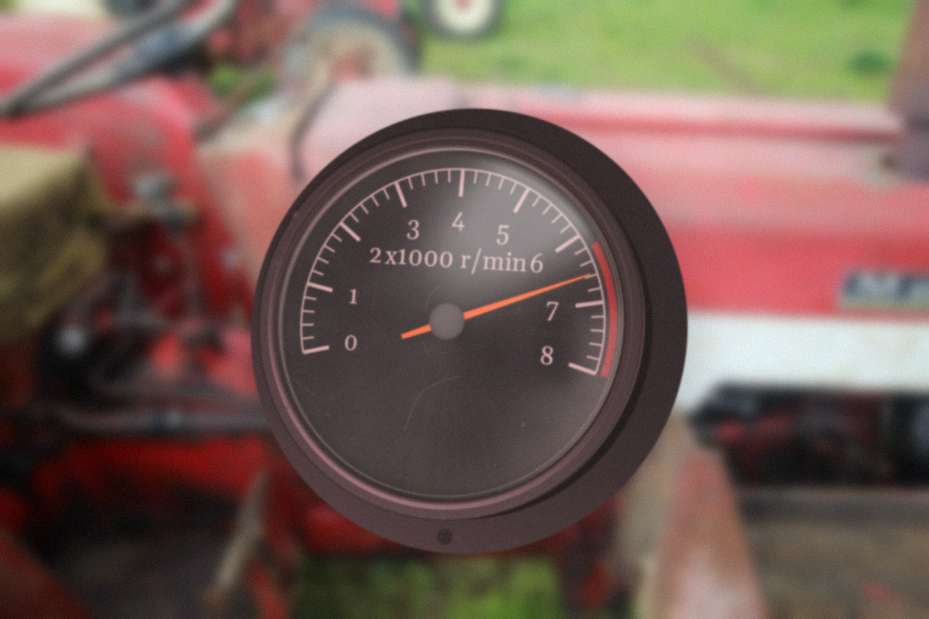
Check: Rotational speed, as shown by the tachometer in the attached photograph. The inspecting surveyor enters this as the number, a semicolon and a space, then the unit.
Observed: 6600; rpm
